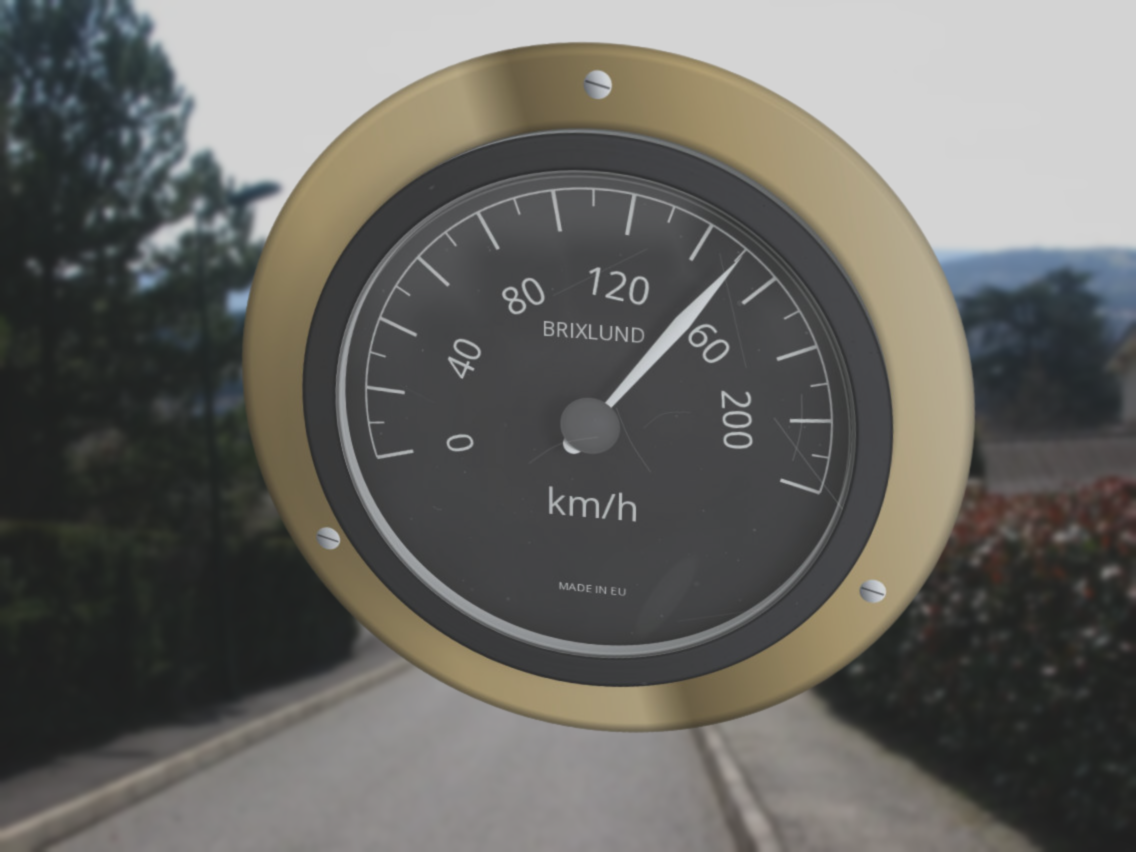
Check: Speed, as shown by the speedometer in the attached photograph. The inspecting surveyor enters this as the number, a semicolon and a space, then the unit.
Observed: 150; km/h
